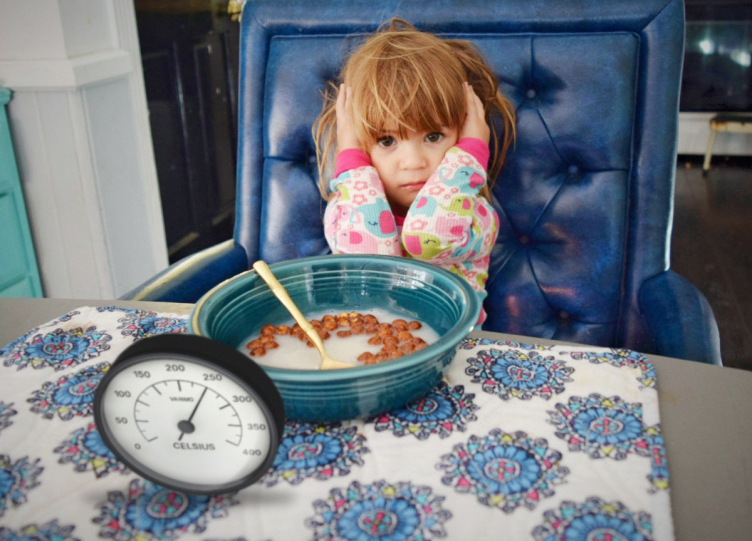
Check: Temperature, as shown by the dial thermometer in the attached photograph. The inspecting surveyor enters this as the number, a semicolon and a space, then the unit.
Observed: 250; °C
